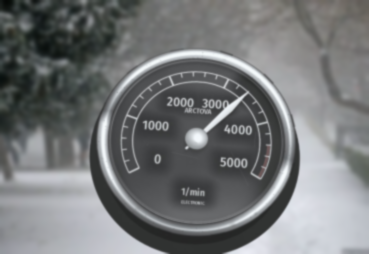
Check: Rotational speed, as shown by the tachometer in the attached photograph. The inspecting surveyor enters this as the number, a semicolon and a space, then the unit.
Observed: 3400; rpm
